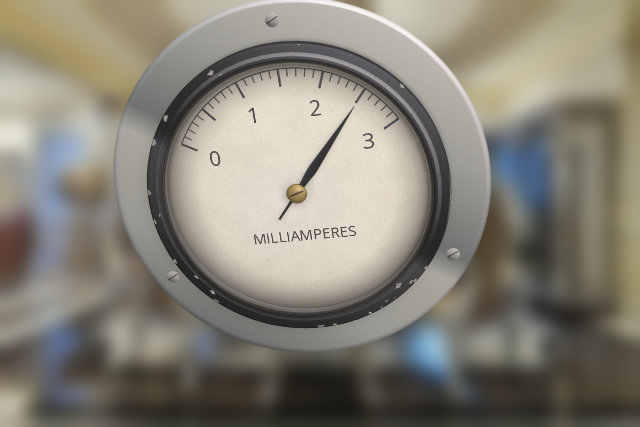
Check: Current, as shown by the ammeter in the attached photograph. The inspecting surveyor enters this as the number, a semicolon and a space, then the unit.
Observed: 2.5; mA
